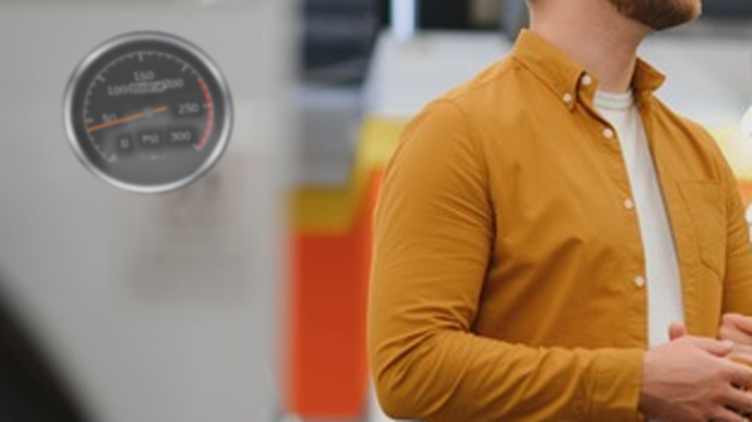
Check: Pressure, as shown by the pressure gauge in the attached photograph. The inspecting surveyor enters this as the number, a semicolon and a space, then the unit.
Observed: 40; psi
